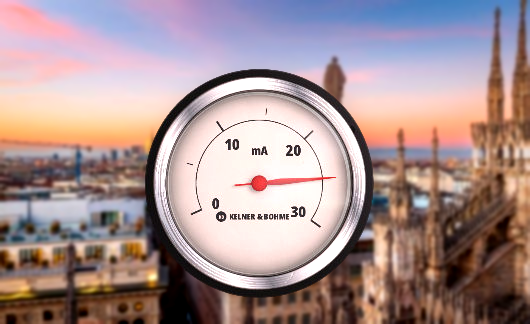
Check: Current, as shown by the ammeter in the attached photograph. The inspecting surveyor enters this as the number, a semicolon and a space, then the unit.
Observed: 25; mA
